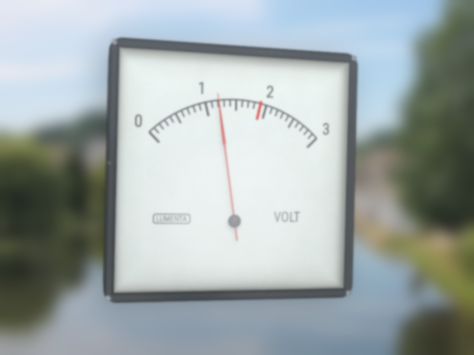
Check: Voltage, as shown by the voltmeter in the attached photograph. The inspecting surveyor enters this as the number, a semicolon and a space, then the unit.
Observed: 1.2; V
